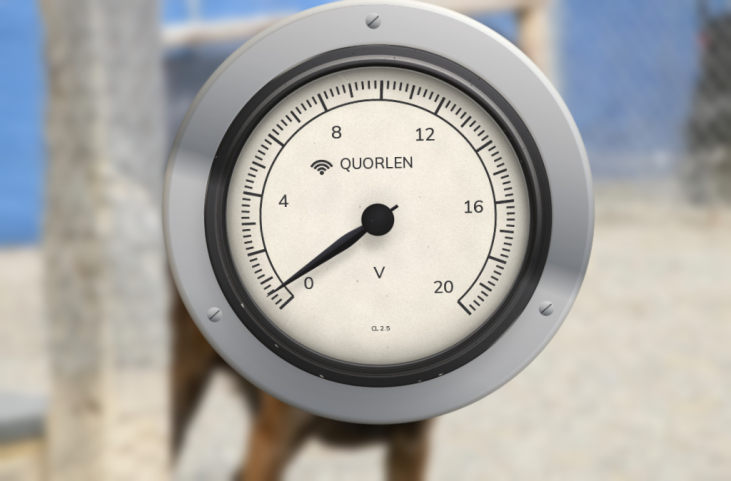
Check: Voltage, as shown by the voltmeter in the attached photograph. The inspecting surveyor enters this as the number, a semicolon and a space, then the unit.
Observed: 0.6; V
